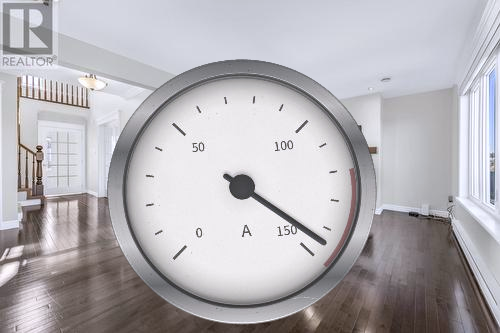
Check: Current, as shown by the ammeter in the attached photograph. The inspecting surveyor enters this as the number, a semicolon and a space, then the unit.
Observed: 145; A
